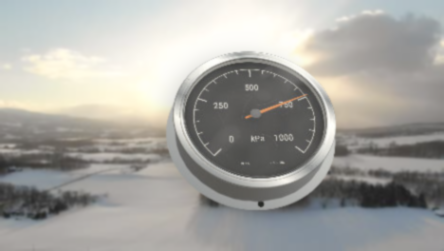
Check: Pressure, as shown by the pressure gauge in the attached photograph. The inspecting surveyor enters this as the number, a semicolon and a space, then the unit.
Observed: 750; kPa
